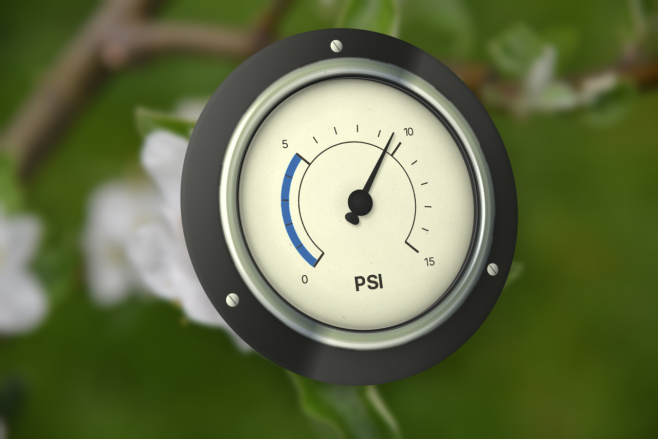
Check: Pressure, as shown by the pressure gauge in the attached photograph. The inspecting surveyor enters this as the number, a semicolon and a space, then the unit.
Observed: 9.5; psi
